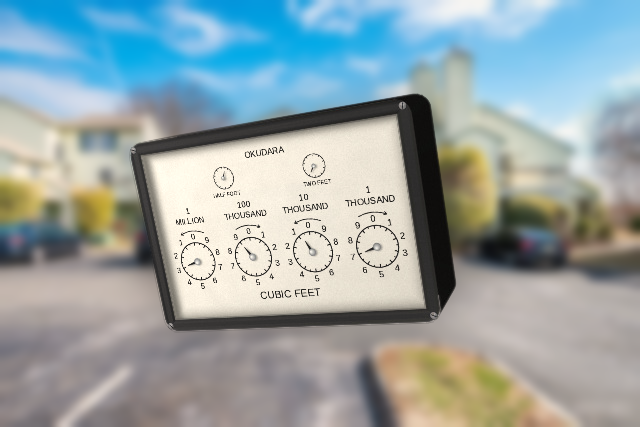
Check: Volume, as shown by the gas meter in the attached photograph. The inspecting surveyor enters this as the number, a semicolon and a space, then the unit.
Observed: 290700; ft³
